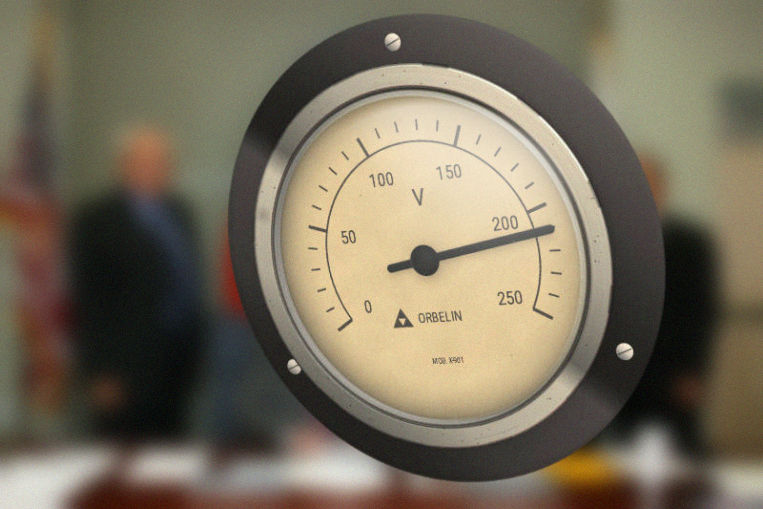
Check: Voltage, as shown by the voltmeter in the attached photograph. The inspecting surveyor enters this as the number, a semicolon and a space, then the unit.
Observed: 210; V
